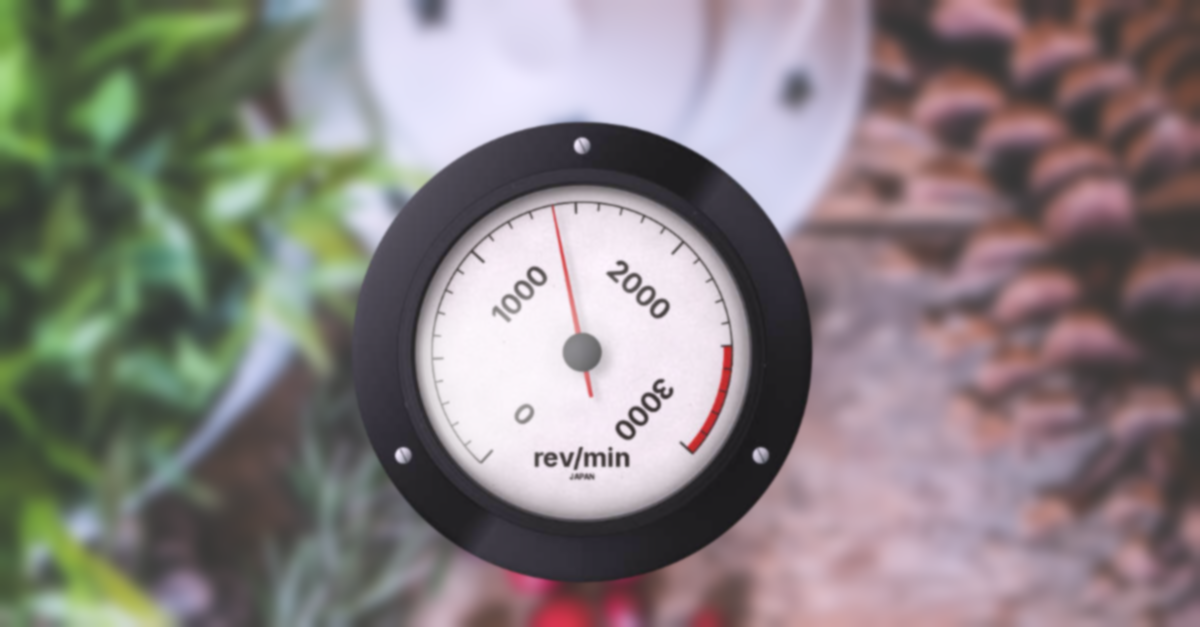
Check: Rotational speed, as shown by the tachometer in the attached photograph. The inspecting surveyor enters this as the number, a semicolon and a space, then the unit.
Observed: 1400; rpm
